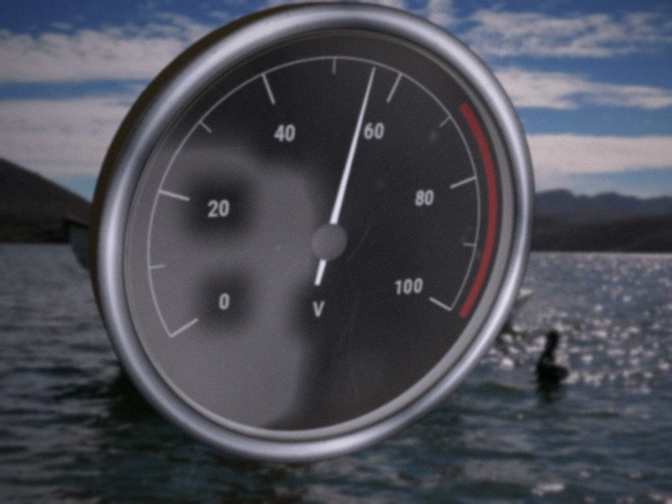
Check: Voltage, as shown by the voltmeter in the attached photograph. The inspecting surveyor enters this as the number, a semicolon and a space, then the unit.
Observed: 55; V
